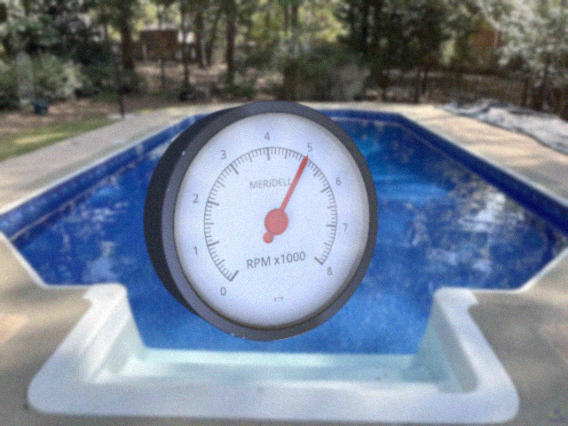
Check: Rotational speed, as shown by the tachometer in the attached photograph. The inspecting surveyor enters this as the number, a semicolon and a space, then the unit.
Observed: 5000; rpm
